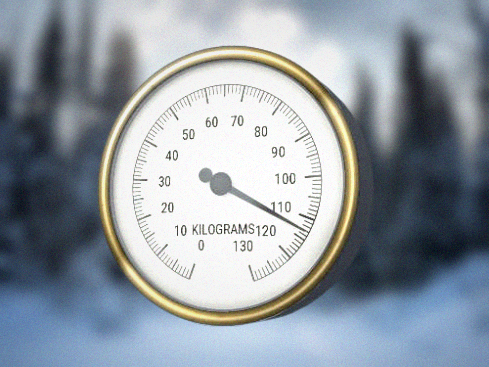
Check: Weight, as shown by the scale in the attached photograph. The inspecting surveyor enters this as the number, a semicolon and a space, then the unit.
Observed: 113; kg
